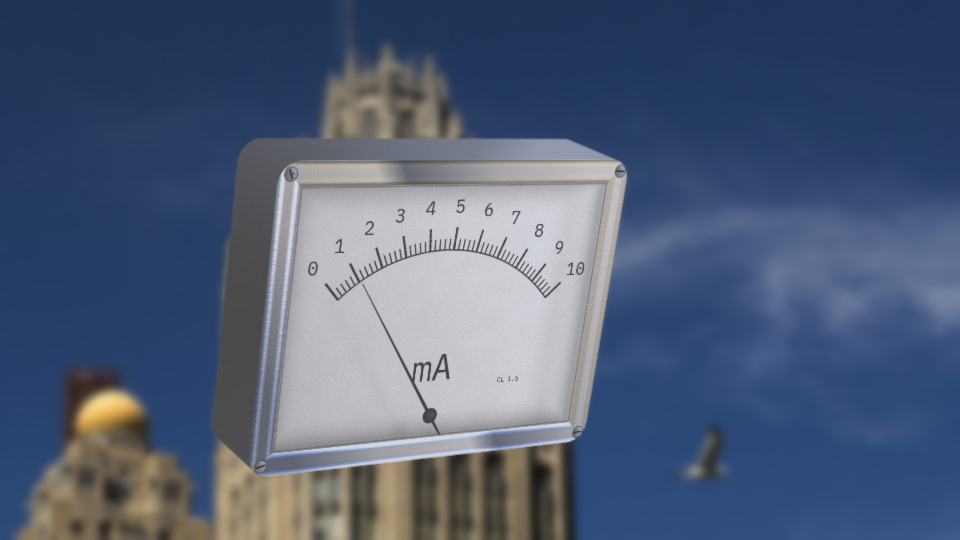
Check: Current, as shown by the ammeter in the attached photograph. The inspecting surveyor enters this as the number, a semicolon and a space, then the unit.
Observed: 1; mA
